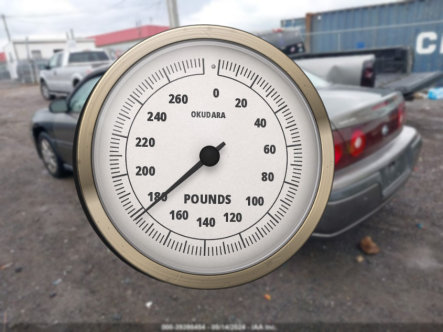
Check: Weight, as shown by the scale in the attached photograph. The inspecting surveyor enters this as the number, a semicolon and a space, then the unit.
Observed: 178; lb
